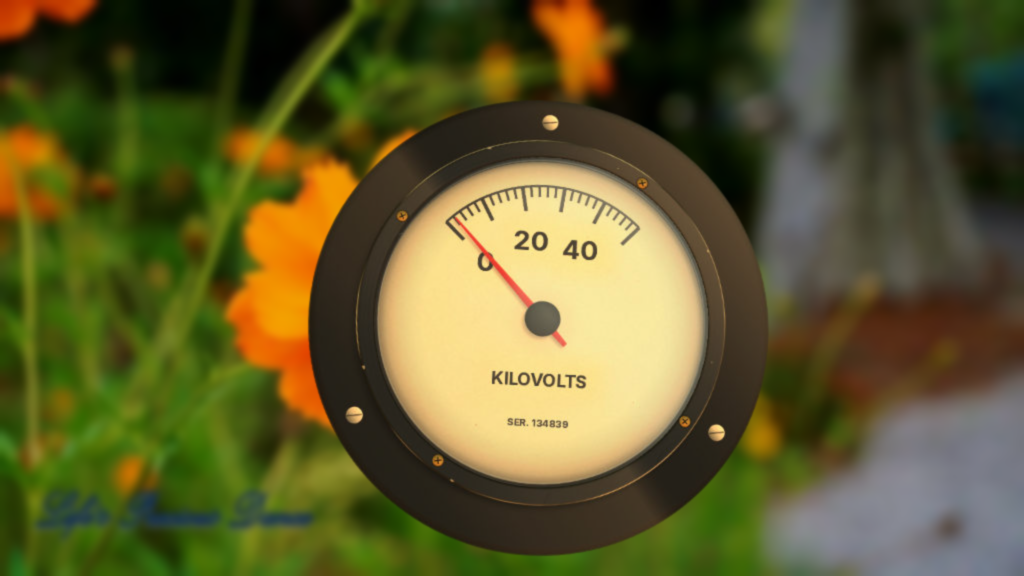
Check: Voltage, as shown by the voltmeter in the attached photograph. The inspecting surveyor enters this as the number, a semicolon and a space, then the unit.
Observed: 2; kV
